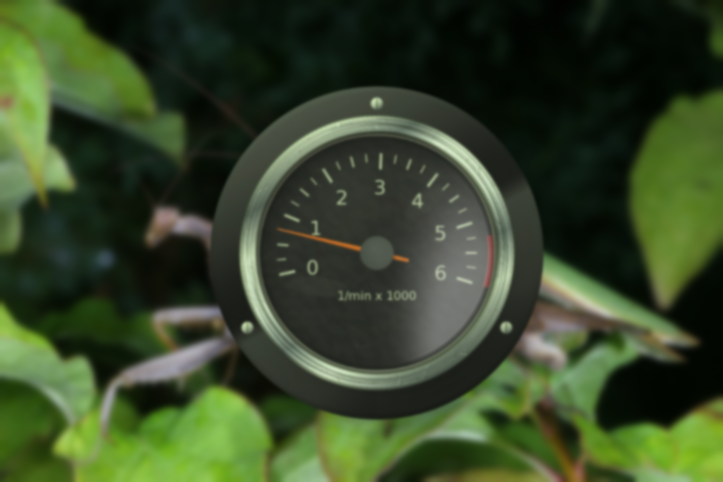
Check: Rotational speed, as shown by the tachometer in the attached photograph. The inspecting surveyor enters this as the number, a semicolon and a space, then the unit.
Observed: 750; rpm
